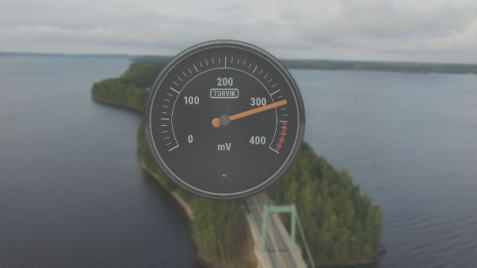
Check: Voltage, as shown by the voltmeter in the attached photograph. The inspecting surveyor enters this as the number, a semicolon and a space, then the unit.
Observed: 320; mV
